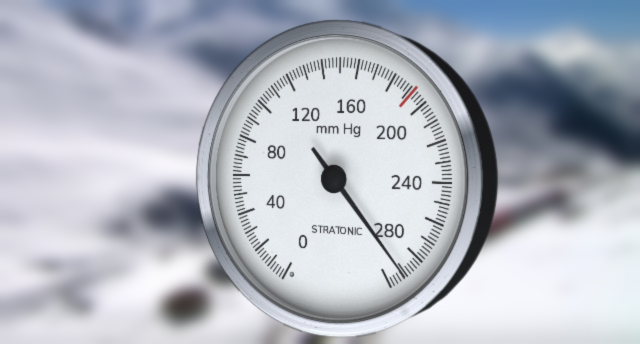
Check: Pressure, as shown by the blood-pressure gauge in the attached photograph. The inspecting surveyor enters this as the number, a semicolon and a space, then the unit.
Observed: 290; mmHg
